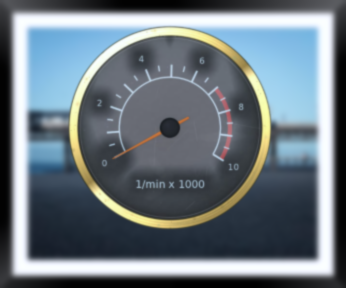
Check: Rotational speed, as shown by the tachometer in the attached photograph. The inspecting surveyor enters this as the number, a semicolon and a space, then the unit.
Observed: 0; rpm
